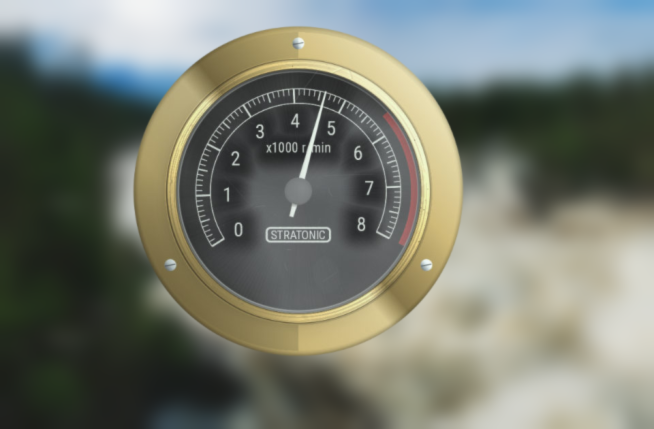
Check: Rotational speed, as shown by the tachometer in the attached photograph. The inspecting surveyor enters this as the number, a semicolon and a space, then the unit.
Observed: 4600; rpm
